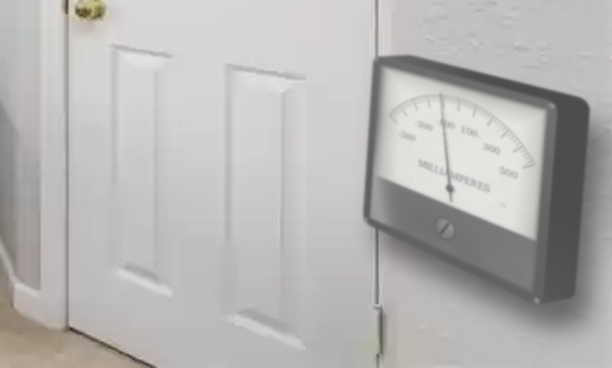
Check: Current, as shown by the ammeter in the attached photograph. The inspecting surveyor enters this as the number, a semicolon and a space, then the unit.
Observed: -100; mA
